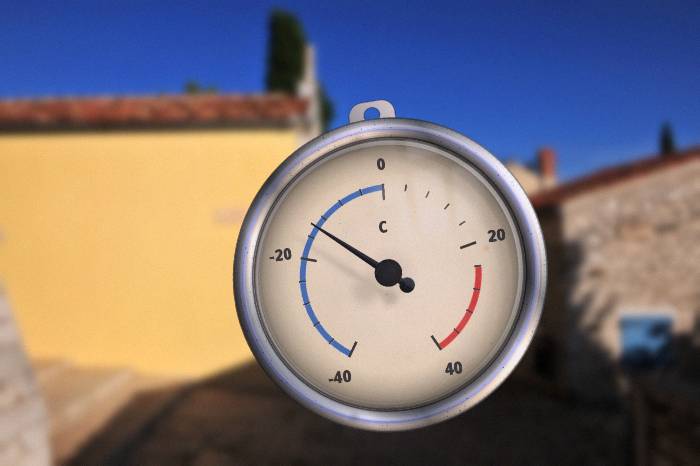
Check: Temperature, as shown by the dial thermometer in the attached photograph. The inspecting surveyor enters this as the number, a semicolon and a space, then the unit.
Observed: -14; °C
